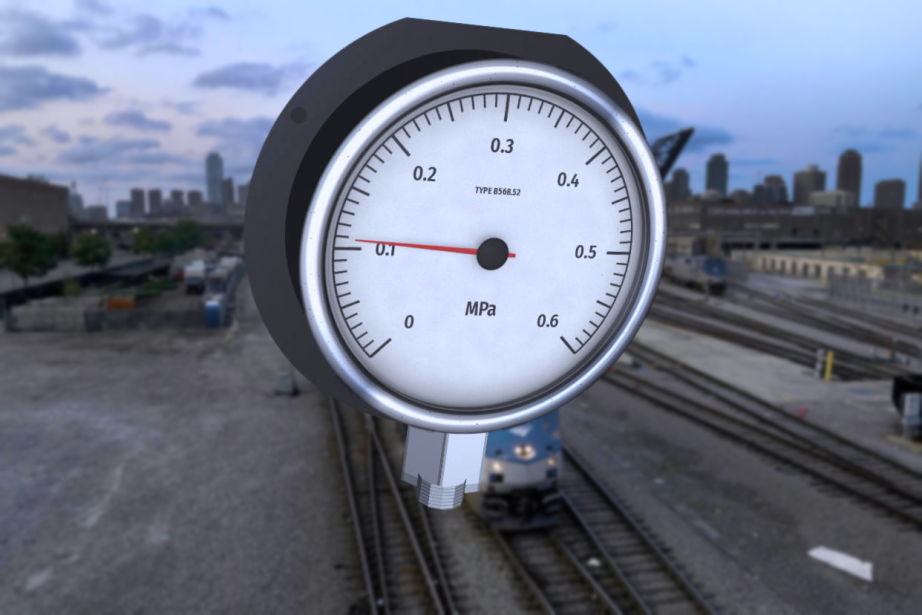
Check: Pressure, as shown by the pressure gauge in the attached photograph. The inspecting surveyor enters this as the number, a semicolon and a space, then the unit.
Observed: 0.11; MPa
